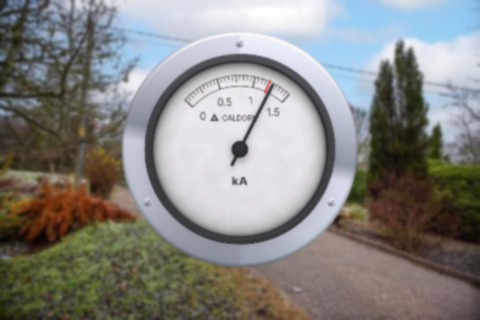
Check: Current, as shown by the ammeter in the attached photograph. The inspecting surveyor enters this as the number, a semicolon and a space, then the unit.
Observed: 1.25; kA
